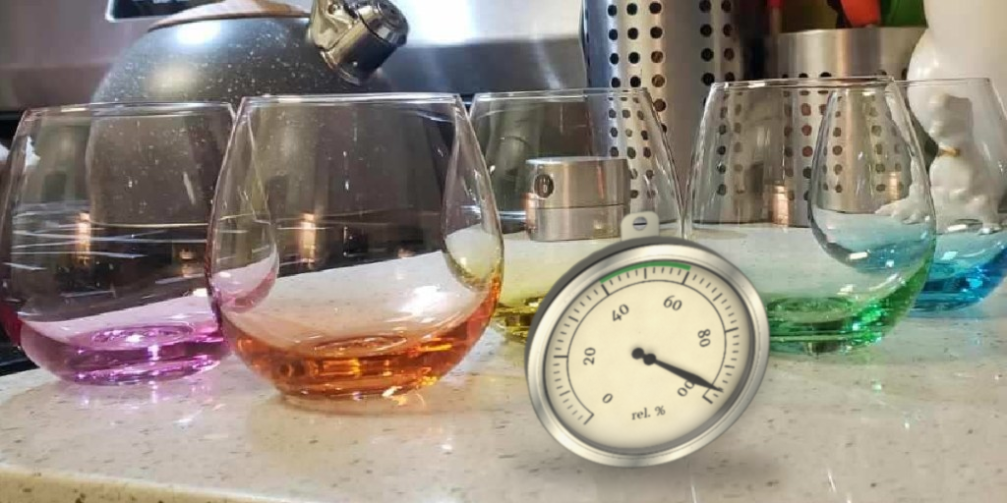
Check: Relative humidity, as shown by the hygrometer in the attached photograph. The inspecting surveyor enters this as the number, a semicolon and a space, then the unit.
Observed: 96; %
